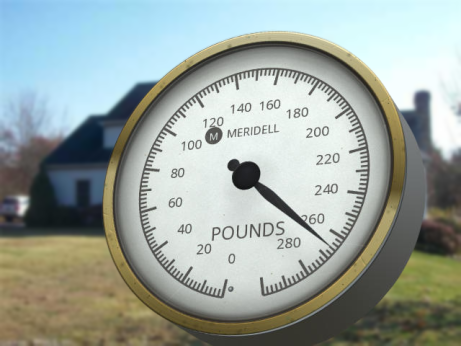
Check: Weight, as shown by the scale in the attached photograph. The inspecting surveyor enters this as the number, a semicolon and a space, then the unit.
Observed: 266; lb
